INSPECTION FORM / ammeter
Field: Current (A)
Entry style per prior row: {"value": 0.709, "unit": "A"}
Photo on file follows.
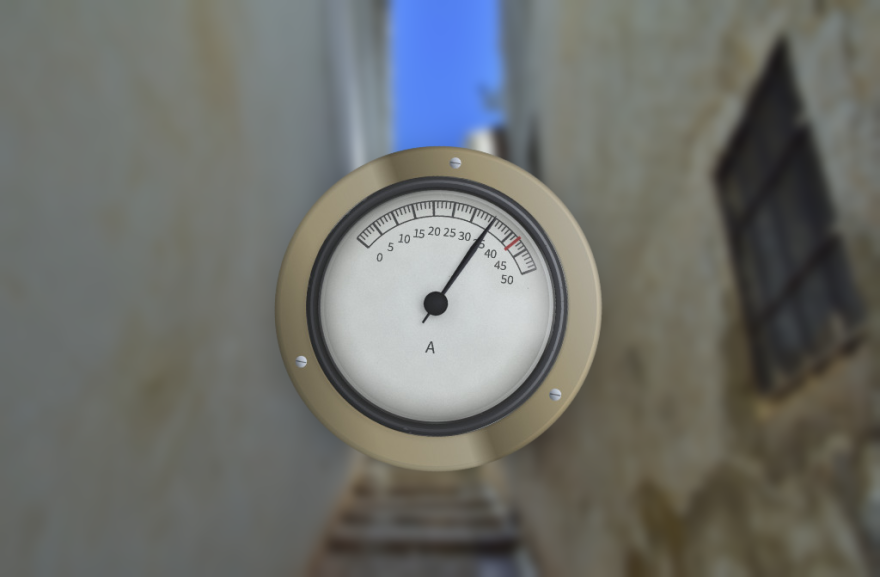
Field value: {"value": 35, "unit": "A"}
